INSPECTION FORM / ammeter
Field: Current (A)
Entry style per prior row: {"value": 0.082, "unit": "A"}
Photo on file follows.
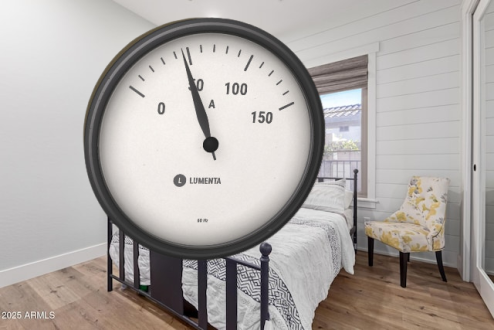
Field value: {"value": 45, "unit": "A"}
